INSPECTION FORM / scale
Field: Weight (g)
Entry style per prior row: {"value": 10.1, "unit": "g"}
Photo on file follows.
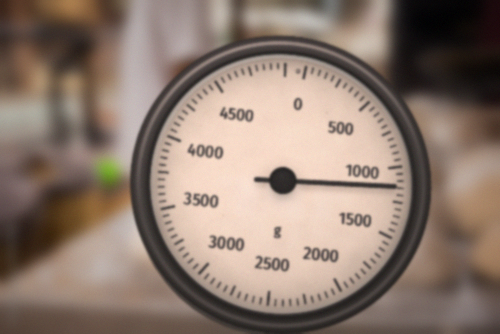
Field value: {"value": 1150, "unit": "g"}
